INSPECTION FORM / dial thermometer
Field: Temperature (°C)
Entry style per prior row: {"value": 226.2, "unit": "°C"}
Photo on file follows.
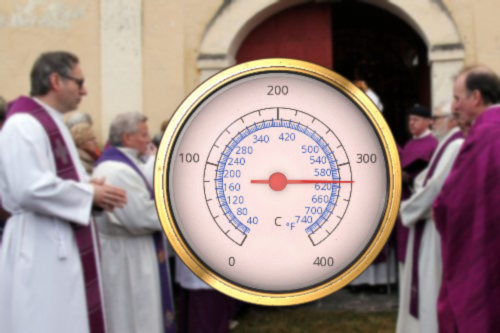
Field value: {"value": 320, "unit": "°C"}
